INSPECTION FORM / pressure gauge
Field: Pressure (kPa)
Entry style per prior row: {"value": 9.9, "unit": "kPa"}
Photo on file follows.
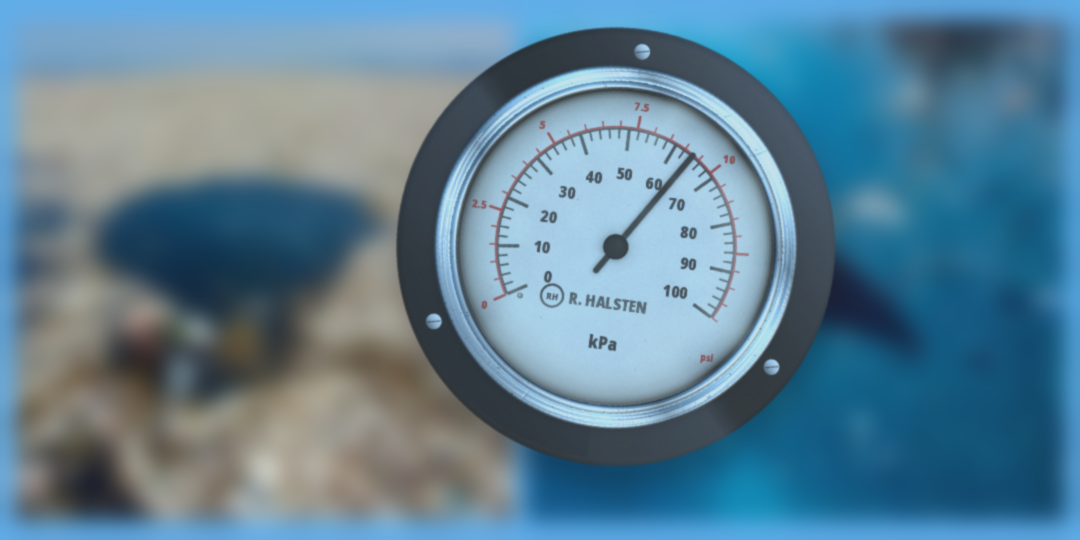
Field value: {"value": 64, "unit": "kPa"}
